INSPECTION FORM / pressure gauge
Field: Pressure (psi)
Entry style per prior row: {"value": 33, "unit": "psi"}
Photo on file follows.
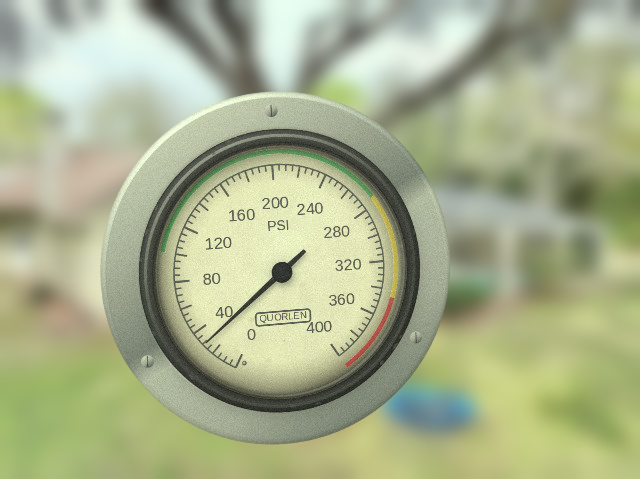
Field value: {"value": 30, "unit": "psi"}
